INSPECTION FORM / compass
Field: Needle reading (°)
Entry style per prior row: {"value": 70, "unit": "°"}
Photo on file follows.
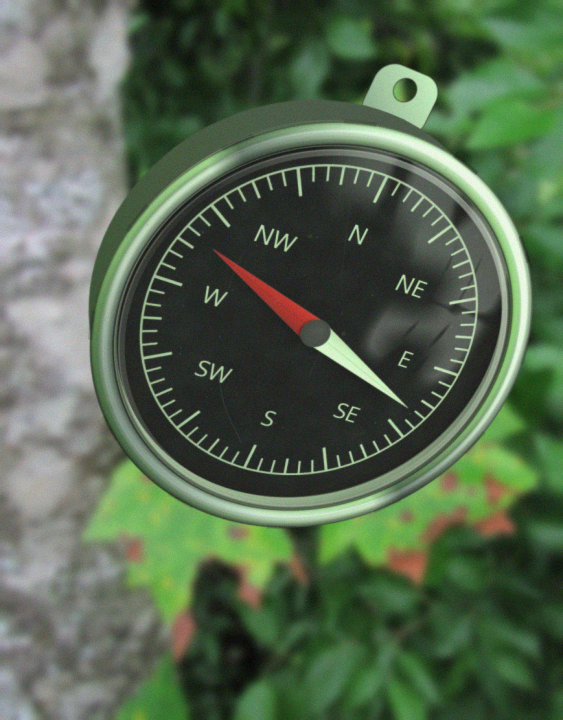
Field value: {"value": 290, "unit": "°"}
